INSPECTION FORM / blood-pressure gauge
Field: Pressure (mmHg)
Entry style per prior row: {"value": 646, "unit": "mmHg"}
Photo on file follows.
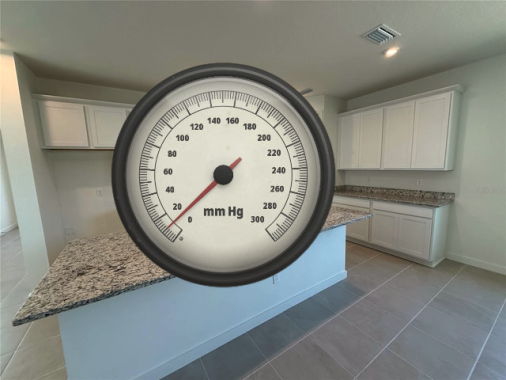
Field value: {"value": 10, "unit": "mmHg"}
